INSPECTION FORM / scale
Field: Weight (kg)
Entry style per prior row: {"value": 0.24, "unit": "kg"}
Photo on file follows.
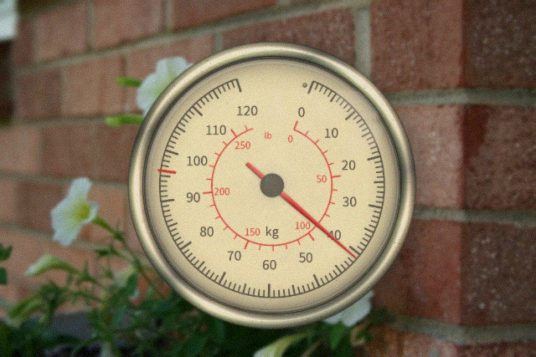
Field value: {"value": 41, "unit": "kg"}
